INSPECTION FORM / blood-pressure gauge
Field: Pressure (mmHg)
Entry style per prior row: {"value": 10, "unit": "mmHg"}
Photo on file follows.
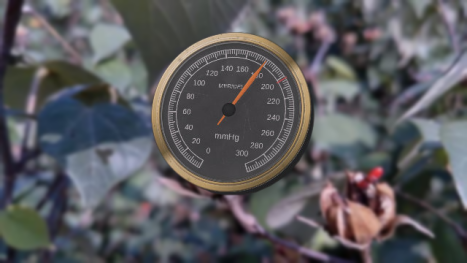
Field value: {"value": 180, "unit": "mmHg"}
